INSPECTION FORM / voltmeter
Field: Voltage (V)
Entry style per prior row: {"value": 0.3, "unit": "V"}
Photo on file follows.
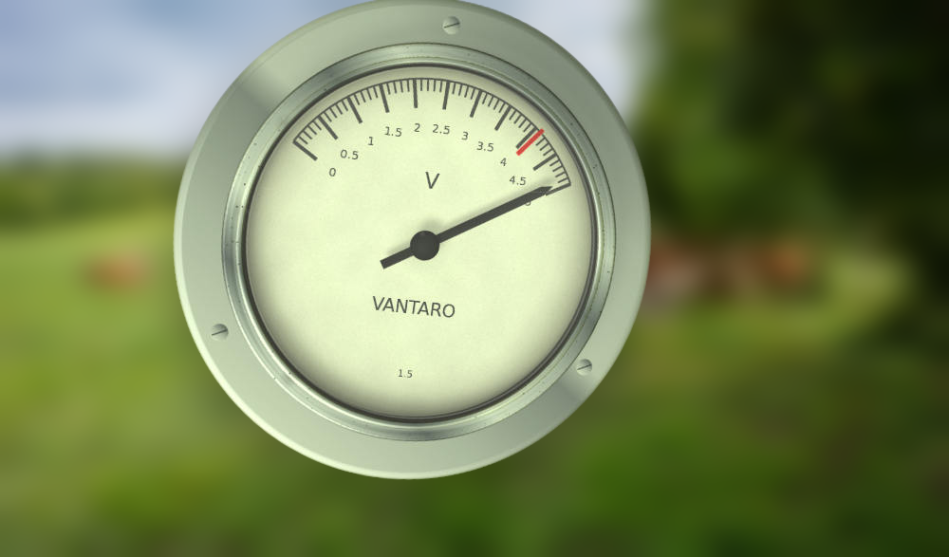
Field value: {"value": 4.9, "unit": "V"}
